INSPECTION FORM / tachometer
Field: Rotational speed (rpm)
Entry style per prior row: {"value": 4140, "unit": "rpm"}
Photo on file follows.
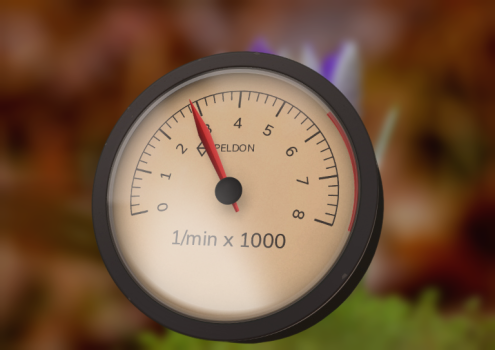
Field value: {"value": 2900, "unit": "rpm"}
